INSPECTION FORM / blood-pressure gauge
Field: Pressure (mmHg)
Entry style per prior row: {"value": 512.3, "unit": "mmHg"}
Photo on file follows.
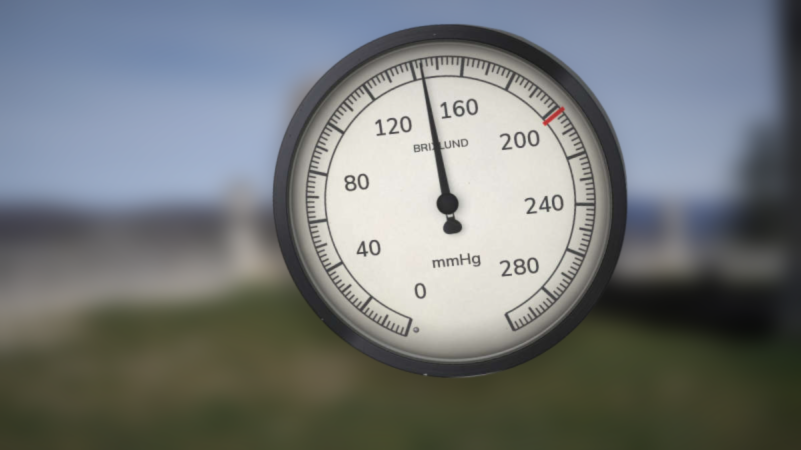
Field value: {"value": 144, "unit": "mmHg"}
